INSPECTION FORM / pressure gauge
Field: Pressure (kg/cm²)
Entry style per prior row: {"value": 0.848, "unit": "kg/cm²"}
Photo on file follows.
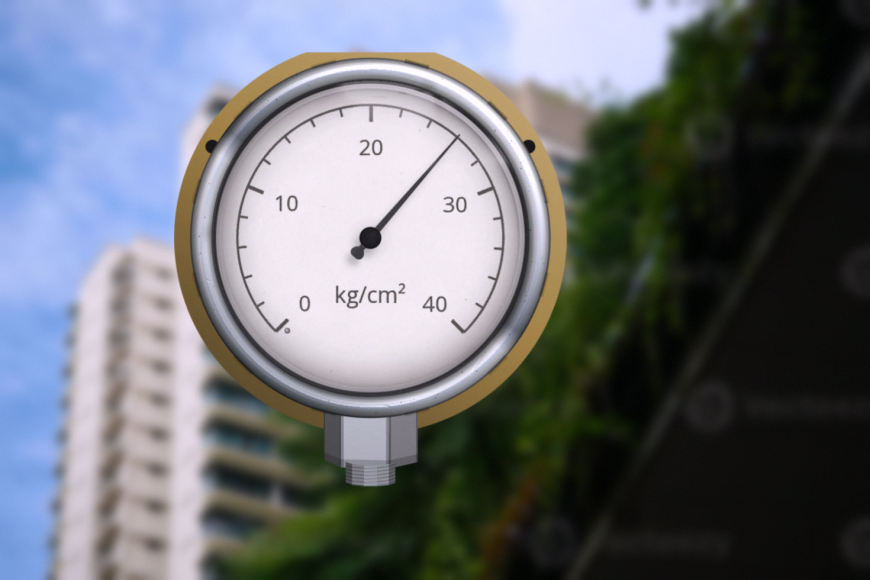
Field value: {"value": 26, "unit": "kg/cm²"}
